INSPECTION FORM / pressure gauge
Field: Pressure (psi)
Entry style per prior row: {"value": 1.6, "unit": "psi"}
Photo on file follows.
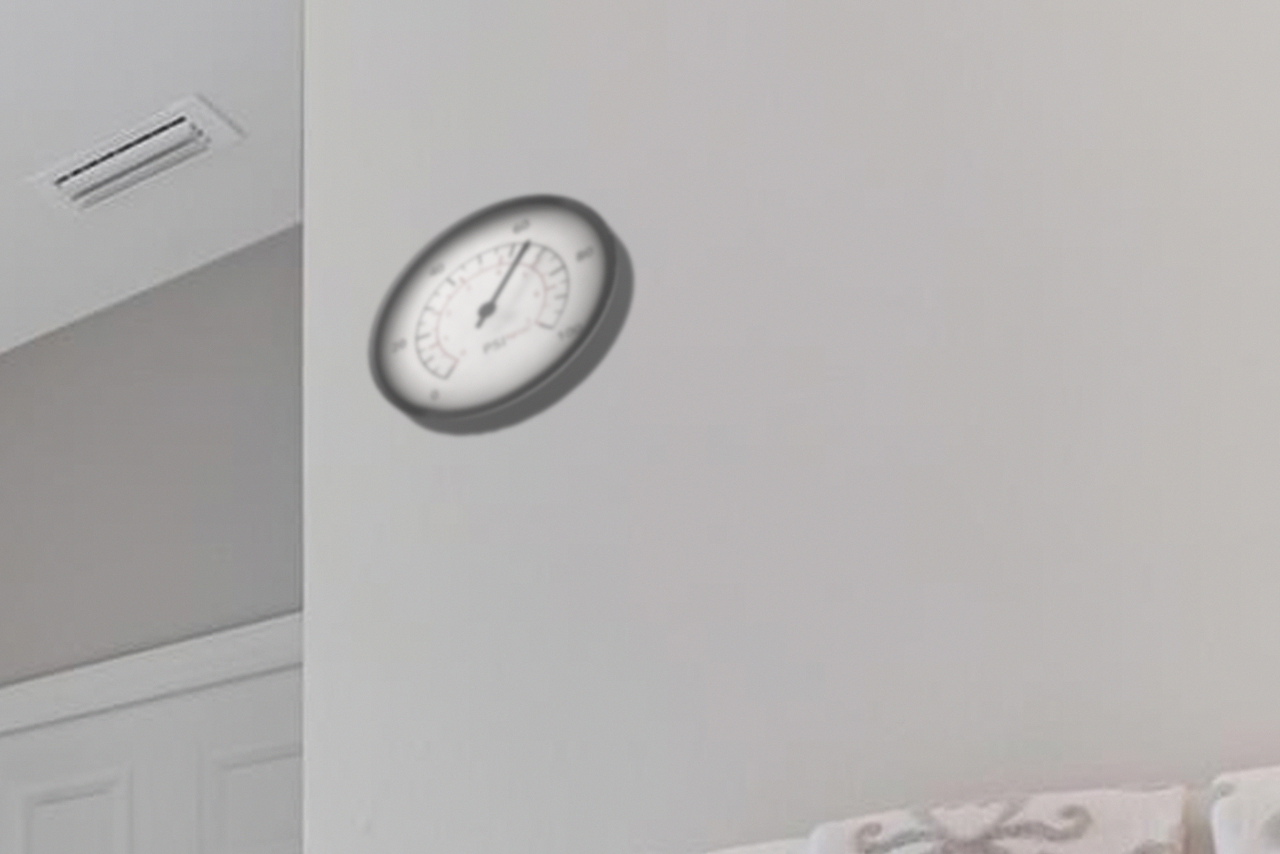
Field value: {"value": 65, "unit": "psi"}
